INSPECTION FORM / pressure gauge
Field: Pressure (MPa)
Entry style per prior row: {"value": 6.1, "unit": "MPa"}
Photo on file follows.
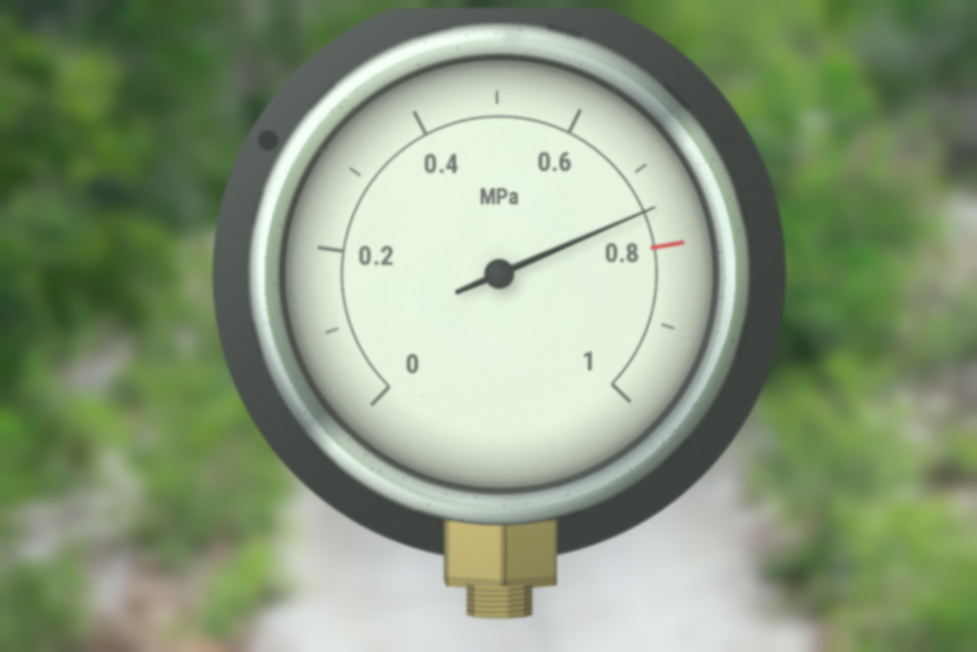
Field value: {"value": 0.75, "unit": "MPa"}
